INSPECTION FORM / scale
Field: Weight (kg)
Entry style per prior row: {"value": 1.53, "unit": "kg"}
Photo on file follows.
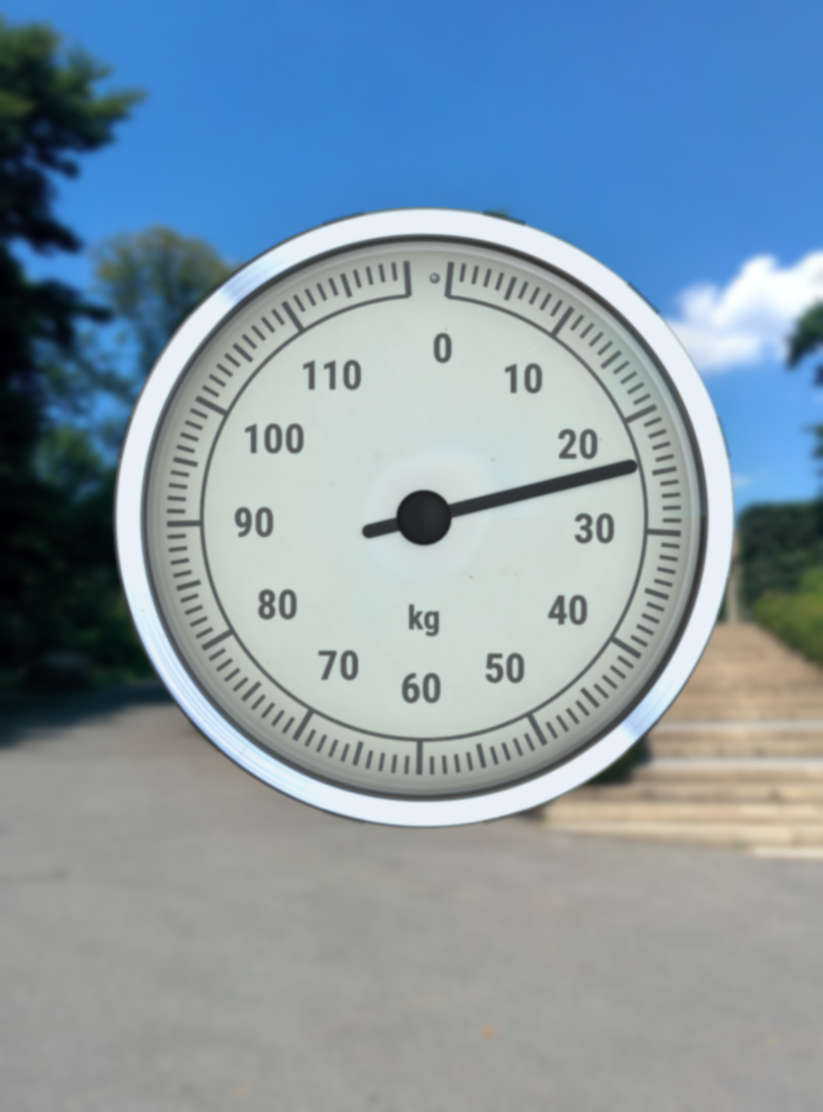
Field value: {"value": 24, "unit": "kg"}
